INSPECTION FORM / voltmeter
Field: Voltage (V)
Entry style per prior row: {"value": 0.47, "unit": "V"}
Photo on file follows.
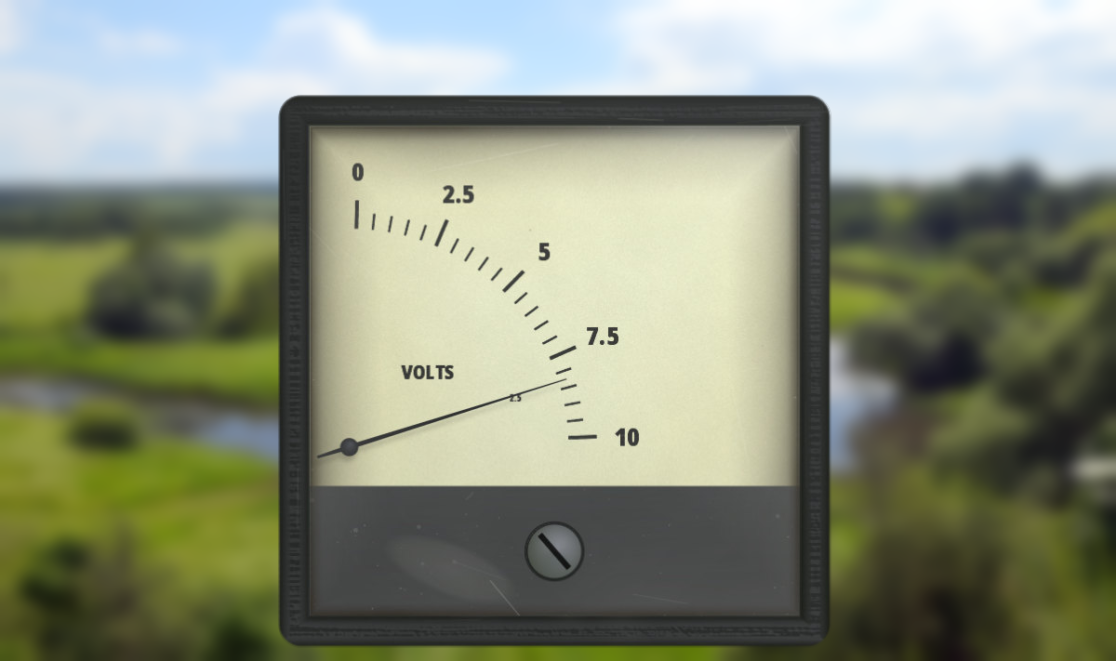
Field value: {"value": 8.25, "unit": "V"}
